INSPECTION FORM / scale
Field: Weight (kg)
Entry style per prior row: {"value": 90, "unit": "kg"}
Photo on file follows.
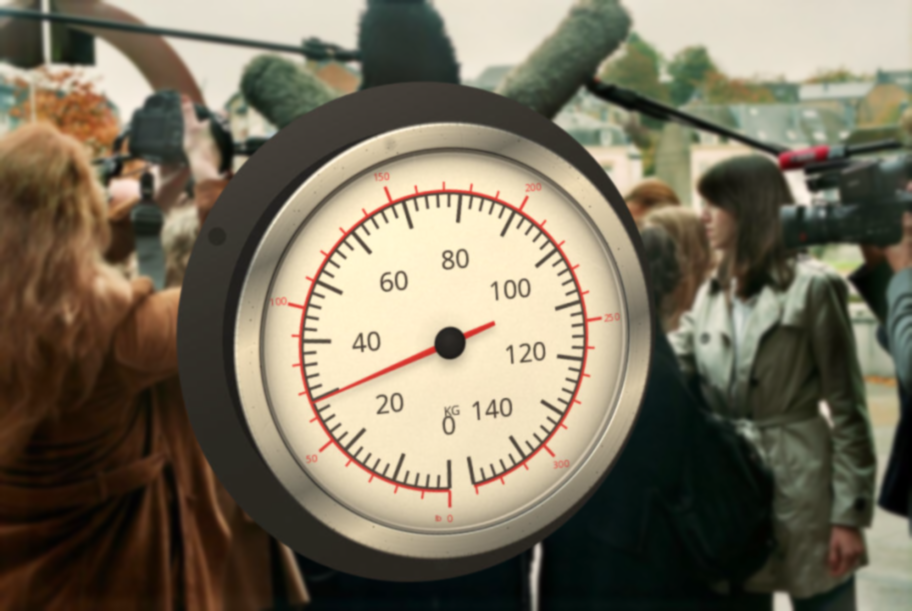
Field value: {"value": 30, "unit": "kg"}
